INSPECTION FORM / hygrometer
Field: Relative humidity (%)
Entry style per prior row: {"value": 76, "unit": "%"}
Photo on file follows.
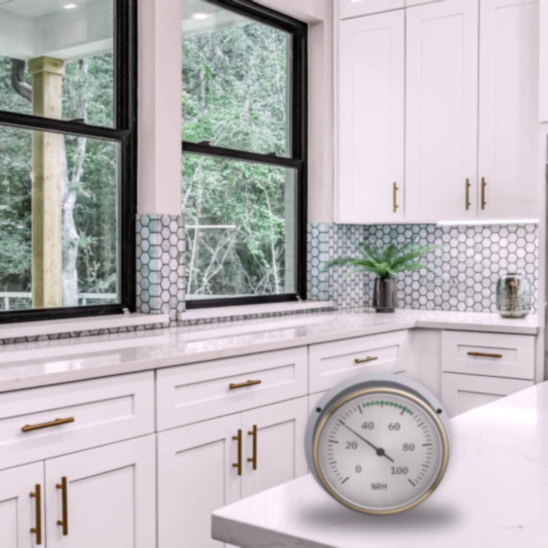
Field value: {"value": 30, "unit": "%"}
